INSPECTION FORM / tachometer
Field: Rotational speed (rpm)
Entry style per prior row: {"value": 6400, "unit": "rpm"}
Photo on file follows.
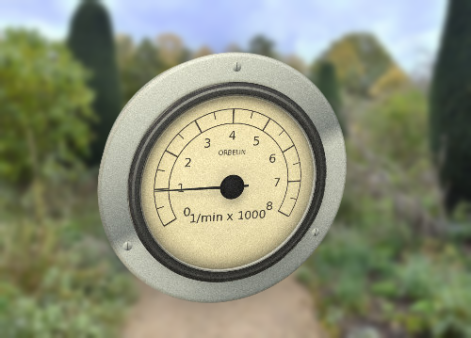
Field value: {"value": 1000, "unit": "rpm"}
